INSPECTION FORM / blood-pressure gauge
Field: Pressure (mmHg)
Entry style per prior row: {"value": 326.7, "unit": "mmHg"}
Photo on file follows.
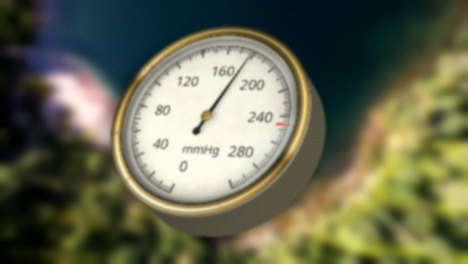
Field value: {"value": 180, "unit": "mmHg"}
